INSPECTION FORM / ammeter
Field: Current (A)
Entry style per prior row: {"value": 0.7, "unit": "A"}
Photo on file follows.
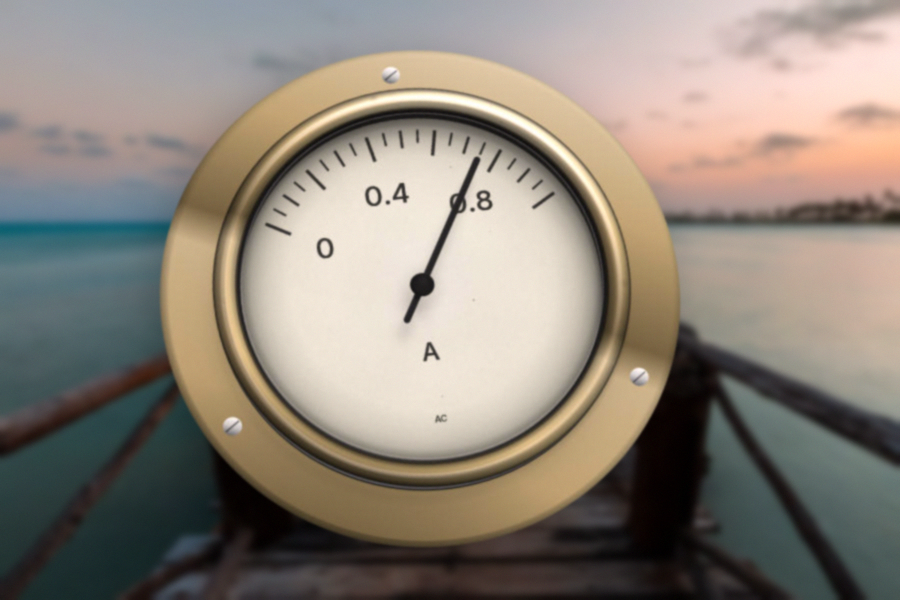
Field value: {"value": 0.75, "unit": "A"}
